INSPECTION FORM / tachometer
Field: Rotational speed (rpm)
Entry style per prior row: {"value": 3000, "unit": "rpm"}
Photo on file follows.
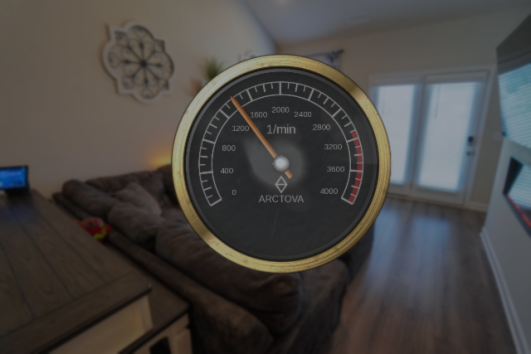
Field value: {"value": 1400, "unit": "rpm"}
